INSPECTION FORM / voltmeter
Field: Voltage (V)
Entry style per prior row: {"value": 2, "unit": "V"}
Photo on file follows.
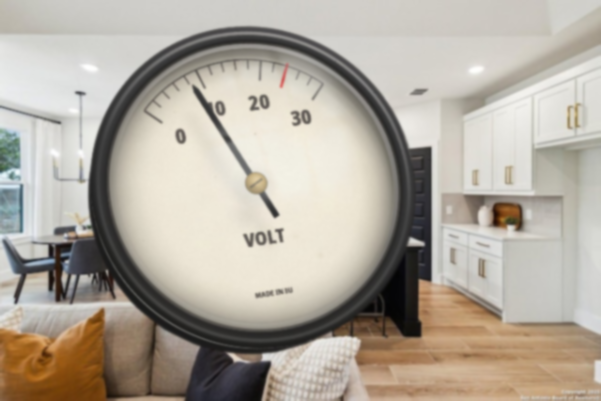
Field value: {"value": 8, "unit": "V"}
